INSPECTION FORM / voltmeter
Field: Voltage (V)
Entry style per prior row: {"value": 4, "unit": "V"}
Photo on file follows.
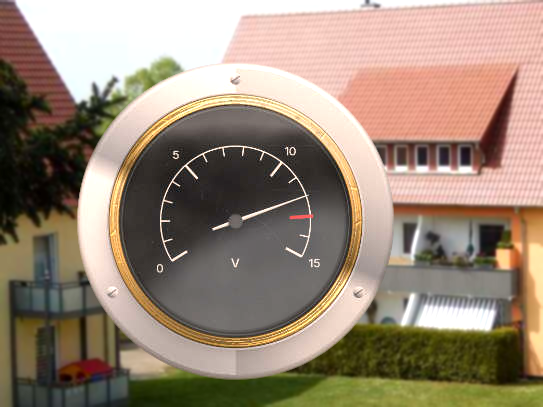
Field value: {"value": 12, "unit": "V"}
